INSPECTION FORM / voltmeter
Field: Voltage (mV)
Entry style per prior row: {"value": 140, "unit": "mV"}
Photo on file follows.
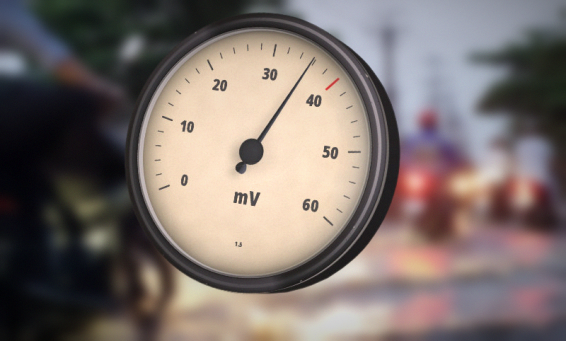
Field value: {"value": 36, "unit": "mV"}
